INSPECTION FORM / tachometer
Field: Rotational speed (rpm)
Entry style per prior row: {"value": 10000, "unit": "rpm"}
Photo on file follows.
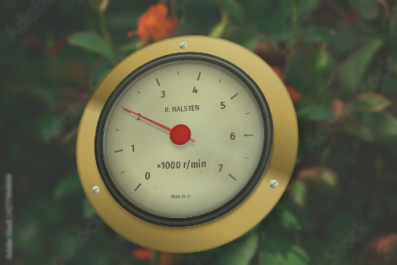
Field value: {"value": 2000, "unit": "rpm"}
